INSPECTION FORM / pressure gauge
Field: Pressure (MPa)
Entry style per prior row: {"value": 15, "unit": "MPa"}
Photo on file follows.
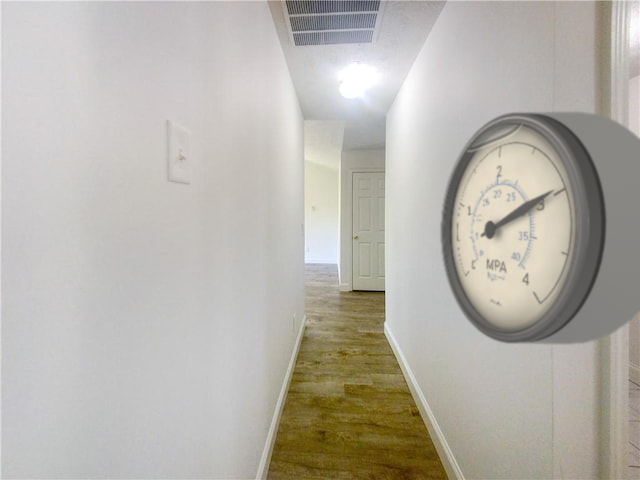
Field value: {"value": 3, "unit": "MPa"}
